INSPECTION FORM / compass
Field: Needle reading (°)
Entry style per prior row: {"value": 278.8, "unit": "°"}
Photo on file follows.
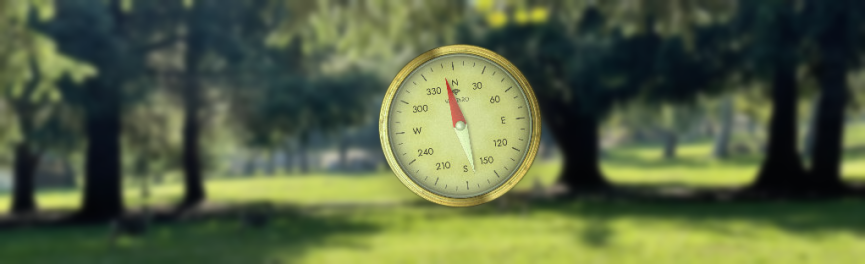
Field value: {"value": 350, "unit": "°"}
